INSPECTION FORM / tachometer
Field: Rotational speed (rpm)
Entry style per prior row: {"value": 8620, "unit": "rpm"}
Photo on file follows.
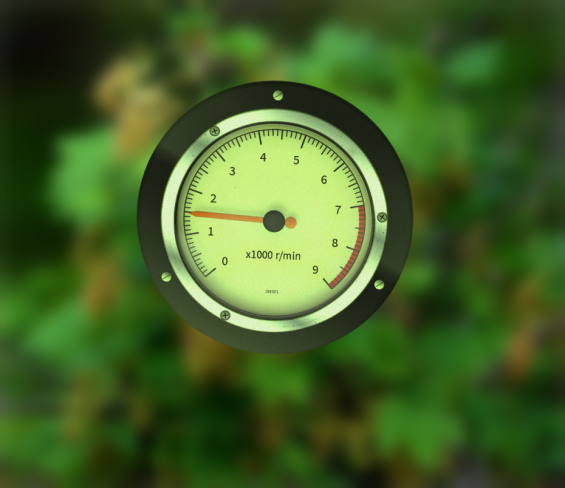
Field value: {"value": 1500, "unit": "rpm"}
